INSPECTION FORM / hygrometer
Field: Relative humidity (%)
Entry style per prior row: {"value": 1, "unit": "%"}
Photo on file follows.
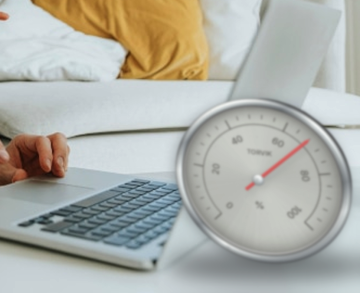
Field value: {"value": 68, "unit": "%"}
